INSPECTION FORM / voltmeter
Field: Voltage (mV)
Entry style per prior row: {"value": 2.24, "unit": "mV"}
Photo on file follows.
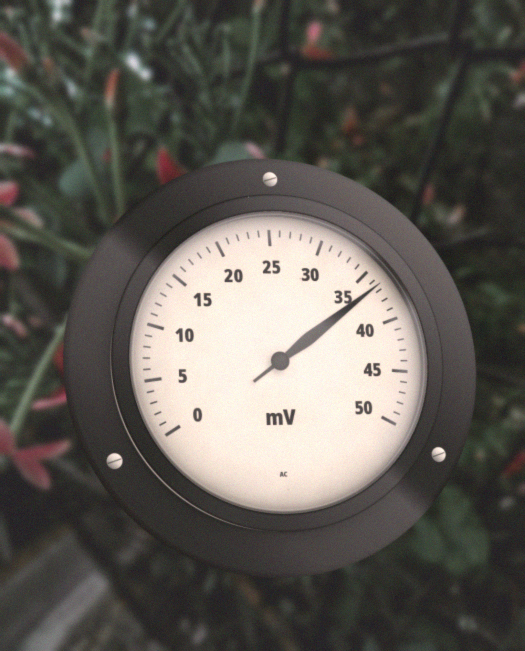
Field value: {"value": 36.5, "unit": "mV"}
